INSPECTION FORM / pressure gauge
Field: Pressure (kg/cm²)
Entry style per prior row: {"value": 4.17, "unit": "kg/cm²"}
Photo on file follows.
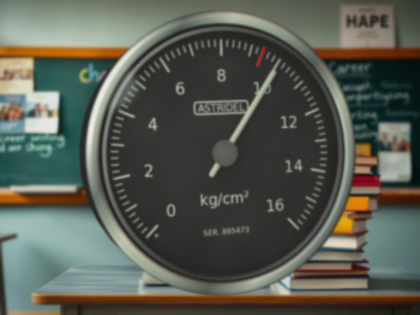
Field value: {"value": 10, "unit": "kg/cm²"}
